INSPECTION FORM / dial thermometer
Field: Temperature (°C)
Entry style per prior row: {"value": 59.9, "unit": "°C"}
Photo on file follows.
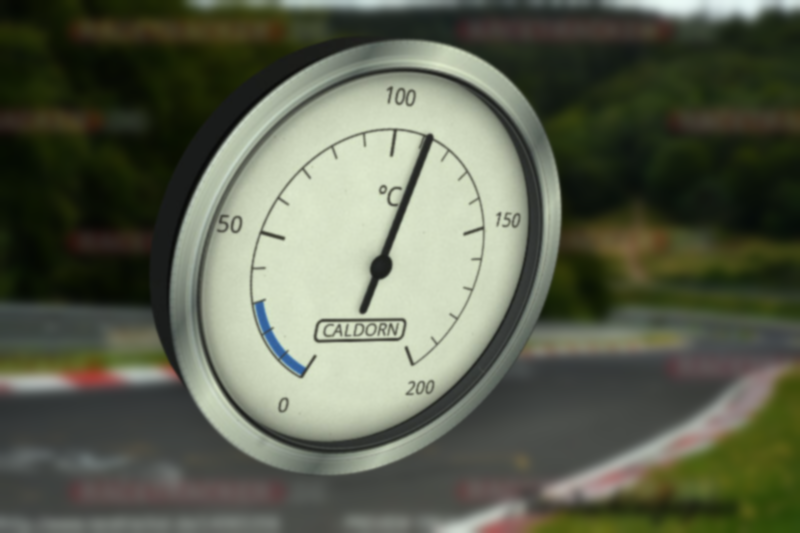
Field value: {"value": 110, "unit": "°C"}
